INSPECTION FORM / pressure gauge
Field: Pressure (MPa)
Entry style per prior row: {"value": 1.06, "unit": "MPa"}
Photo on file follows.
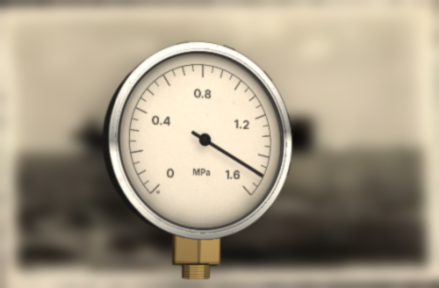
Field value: {"value": 1.5, "unit": "MPa"}
